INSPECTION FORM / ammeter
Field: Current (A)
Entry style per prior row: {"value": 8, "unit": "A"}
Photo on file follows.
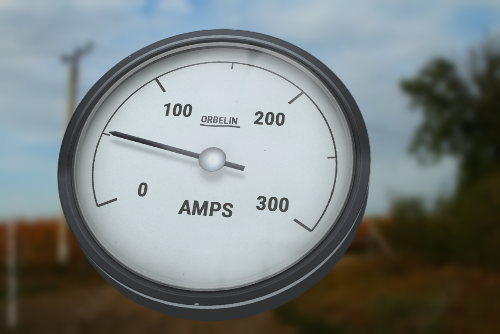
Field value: {"value": 50, "unit": "A"}
